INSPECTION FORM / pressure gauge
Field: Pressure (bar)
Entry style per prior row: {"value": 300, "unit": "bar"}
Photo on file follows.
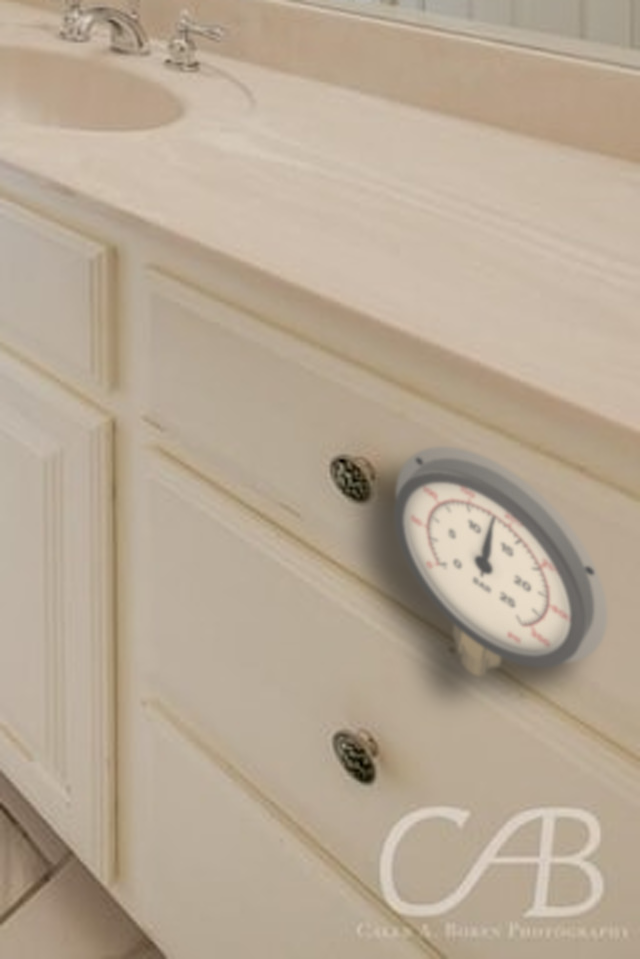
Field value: {"value": 12.5, "unit": "bar"}
